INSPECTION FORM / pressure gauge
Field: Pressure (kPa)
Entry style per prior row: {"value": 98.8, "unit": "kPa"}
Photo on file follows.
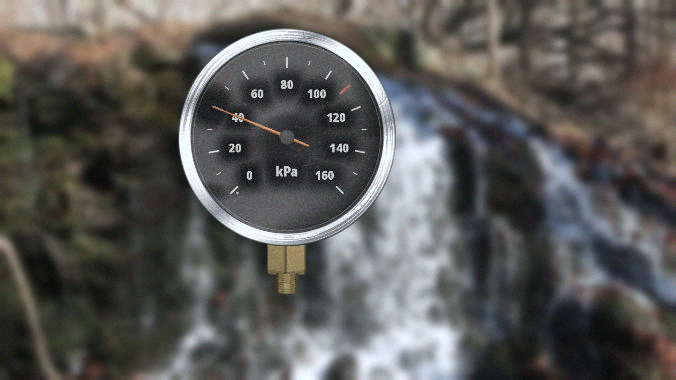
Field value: {"value": 40, "unit": "kPa"}
